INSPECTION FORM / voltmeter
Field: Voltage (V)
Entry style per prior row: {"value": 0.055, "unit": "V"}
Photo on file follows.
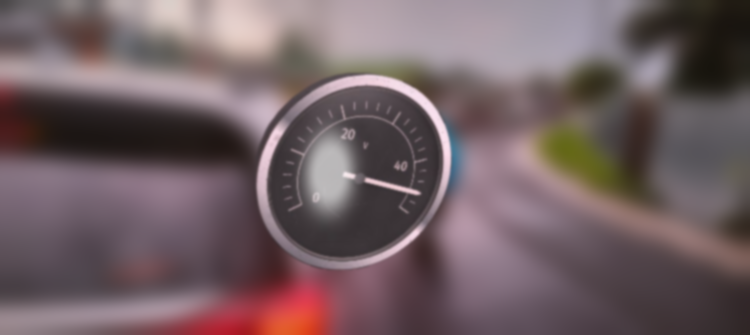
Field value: {"value": 46, "unit": "V"}
